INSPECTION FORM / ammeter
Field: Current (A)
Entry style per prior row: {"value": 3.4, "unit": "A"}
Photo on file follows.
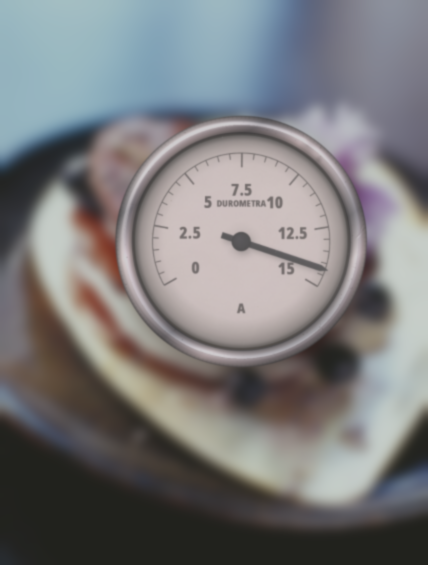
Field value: {"value": 14.25, "unit": "A"}
